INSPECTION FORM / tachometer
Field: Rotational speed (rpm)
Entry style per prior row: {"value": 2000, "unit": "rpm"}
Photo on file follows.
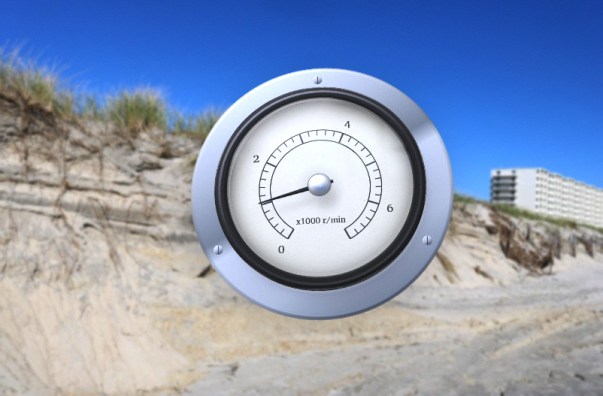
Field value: {"value": 1000, "unit": "rpm"}
